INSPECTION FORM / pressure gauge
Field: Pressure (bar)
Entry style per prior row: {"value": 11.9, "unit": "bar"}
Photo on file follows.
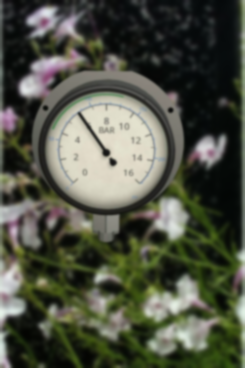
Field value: {"value": 6, "unit": "bar"}
